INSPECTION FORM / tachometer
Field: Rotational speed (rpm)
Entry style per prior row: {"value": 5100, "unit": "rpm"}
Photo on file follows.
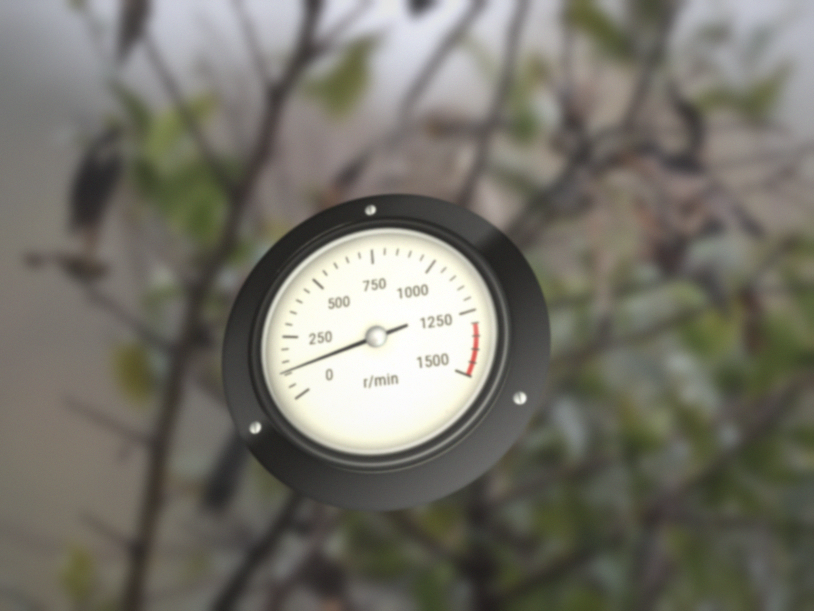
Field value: {"value": 100, "unit": "rpm"}
